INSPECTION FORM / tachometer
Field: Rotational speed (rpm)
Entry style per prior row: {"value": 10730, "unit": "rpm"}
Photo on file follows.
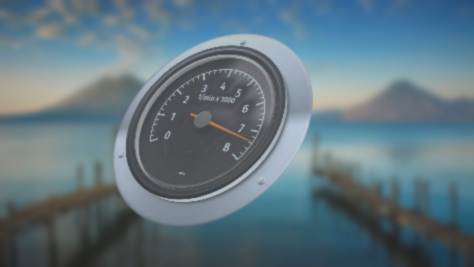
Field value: {"value": 7400, "unit": "rpm"}
